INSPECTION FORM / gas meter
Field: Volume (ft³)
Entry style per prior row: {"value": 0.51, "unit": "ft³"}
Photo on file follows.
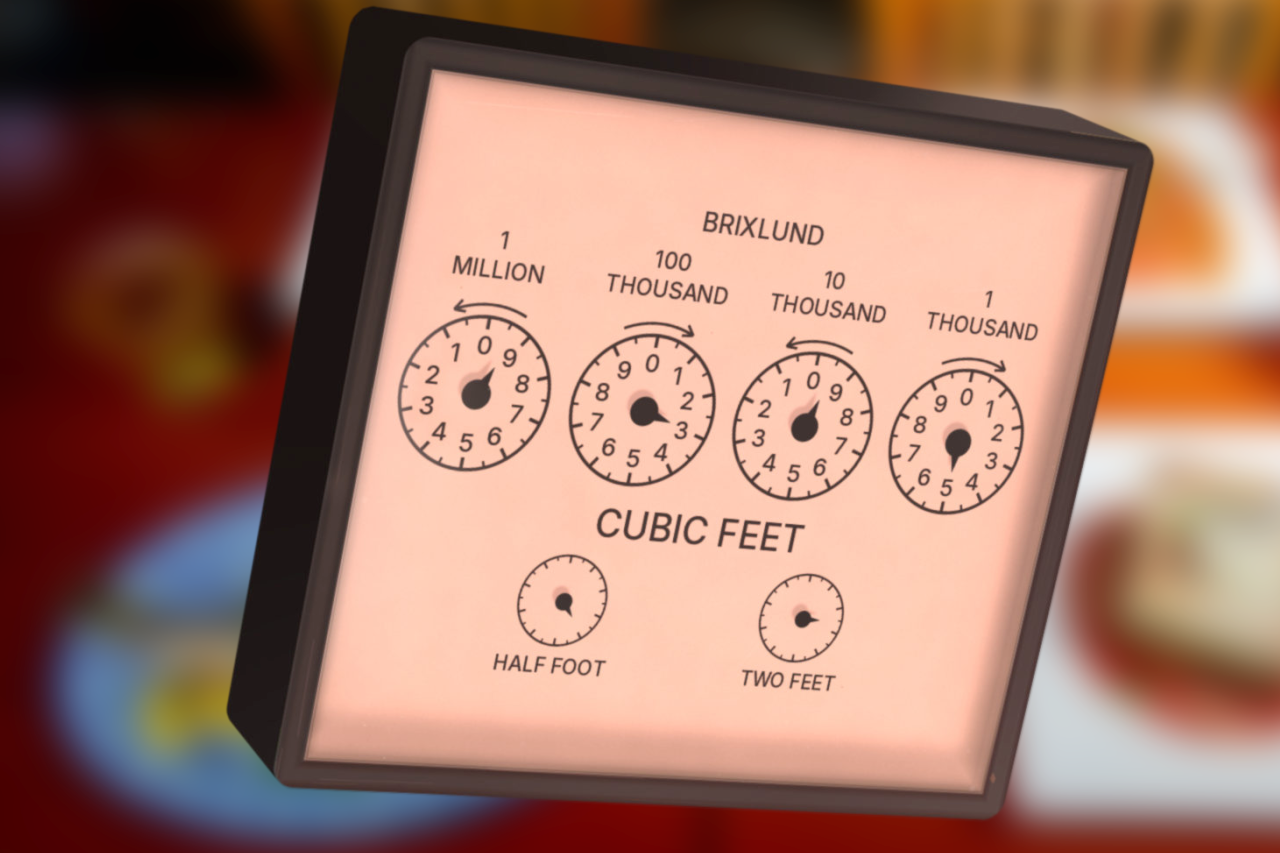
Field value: {"value": 929500, "unit": "ft³"}
